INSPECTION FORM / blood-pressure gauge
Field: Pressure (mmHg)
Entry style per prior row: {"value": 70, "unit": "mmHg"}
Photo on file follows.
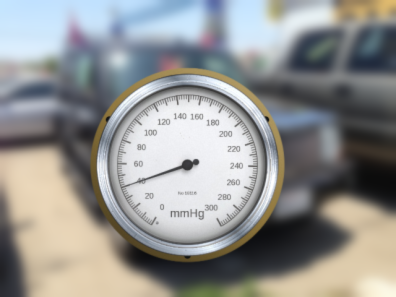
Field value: {"value": 40, "unit": "mmHg"}
